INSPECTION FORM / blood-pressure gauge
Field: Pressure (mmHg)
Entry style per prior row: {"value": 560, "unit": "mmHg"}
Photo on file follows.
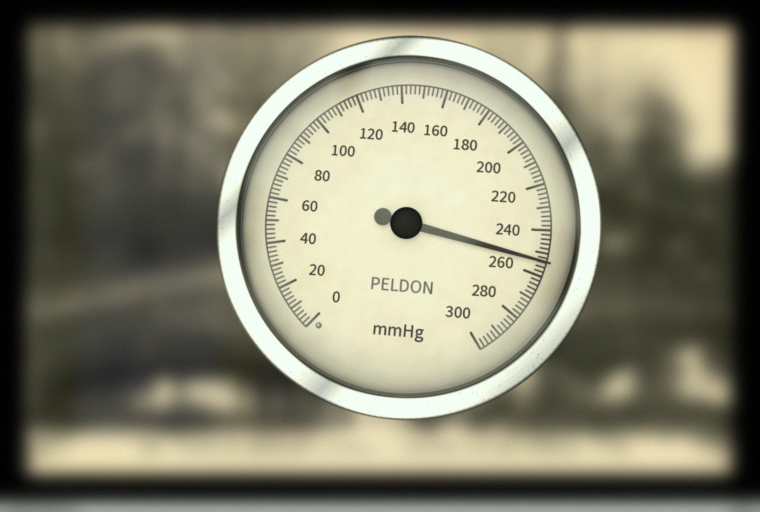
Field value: {"value": 254, "unit": "mmHg"}
